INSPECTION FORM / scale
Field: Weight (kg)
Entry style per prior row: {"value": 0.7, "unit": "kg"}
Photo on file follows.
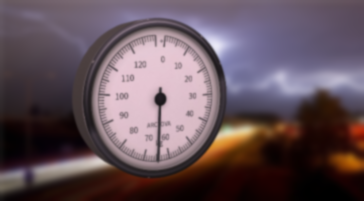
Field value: {"value": 65, "unit": "kg"}
